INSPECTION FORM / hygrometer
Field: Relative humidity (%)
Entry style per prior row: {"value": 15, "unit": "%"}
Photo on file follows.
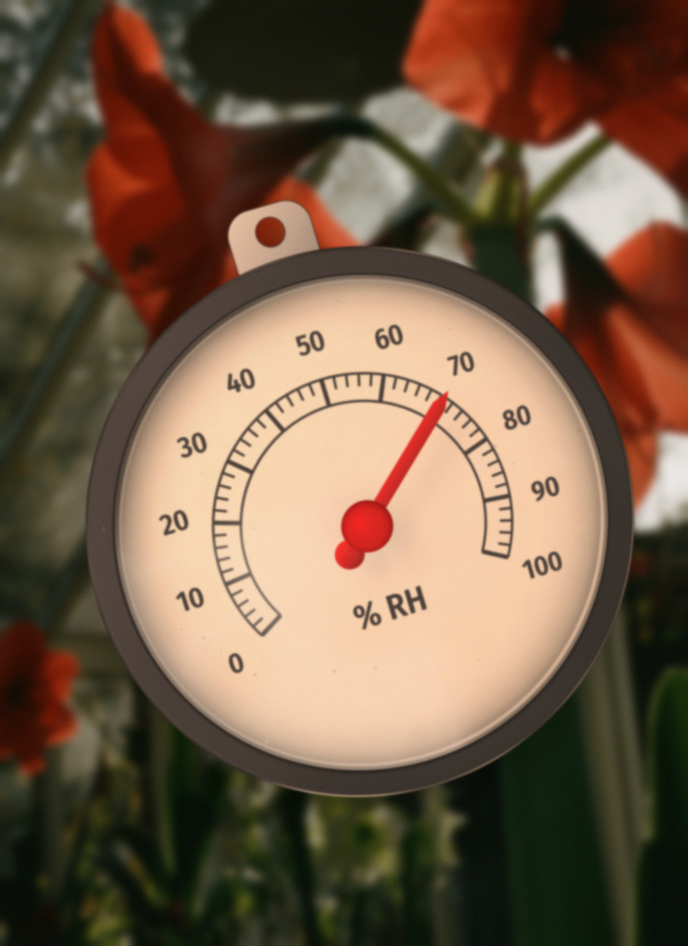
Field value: {"value": 70, "unit": "%"}
